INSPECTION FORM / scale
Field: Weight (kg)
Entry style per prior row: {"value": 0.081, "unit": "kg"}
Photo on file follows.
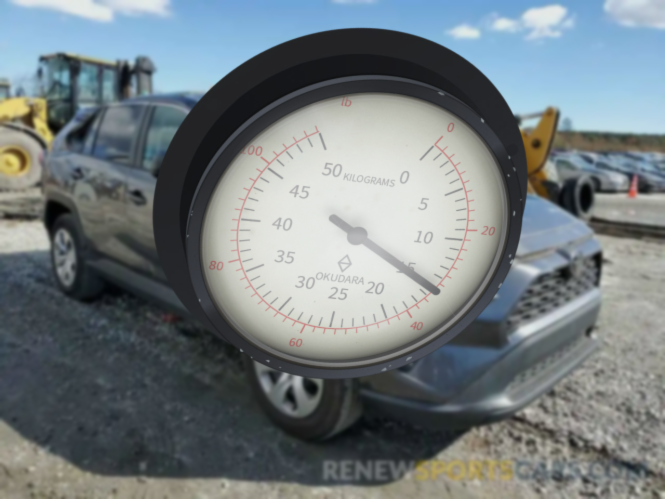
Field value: {"value": 15, "unit": "kg"}
